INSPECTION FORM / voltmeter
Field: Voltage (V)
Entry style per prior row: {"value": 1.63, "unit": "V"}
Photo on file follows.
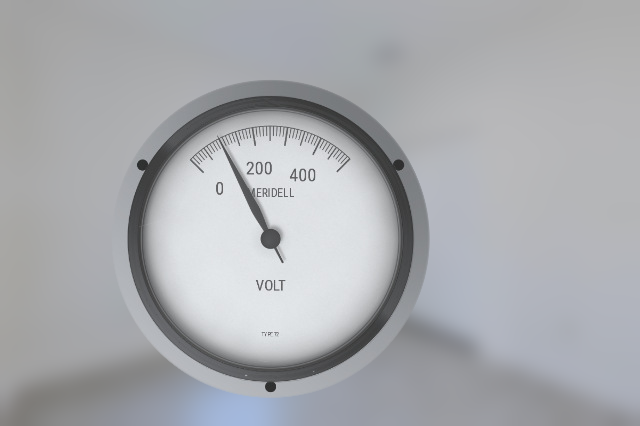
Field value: {"value": 100, "unit": "V"}
